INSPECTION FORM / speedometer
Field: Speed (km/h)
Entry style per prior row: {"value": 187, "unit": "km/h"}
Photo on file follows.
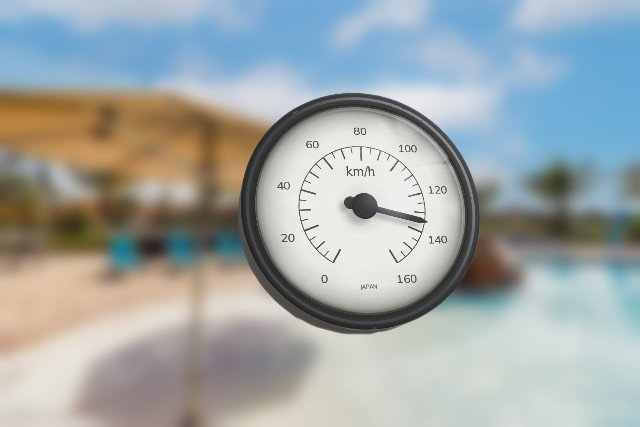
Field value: {"value": 135, "unit": "km/h"}
